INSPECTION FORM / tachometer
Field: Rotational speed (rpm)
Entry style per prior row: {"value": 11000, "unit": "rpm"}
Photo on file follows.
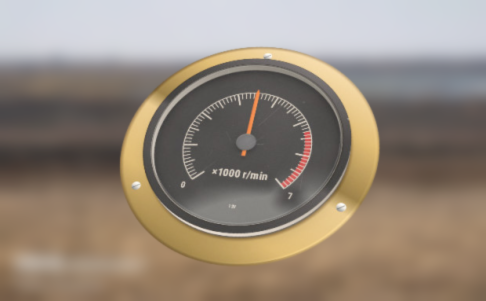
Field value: {"value": 3500, "unit": "rpm"}
